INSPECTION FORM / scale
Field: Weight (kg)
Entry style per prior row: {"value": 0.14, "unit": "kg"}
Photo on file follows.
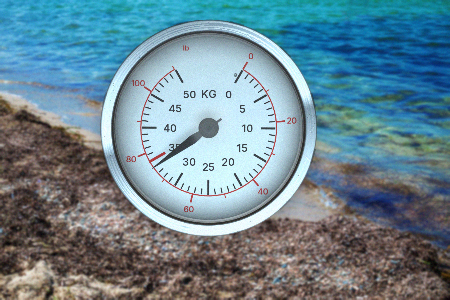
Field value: {"value": 34, "unit": "kg"}
